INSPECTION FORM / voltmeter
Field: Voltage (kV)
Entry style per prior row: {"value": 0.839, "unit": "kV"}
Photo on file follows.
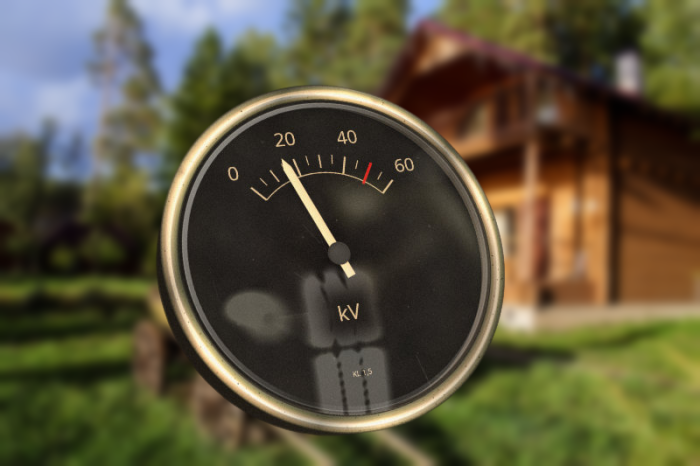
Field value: {"value": 15, "unit": "kV"}
